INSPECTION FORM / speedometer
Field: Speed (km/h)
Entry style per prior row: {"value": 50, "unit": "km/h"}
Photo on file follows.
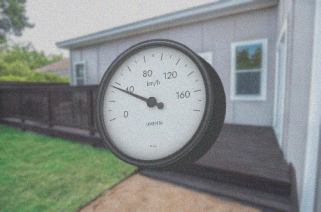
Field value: {"value": 35, "unit": "km/h"}
